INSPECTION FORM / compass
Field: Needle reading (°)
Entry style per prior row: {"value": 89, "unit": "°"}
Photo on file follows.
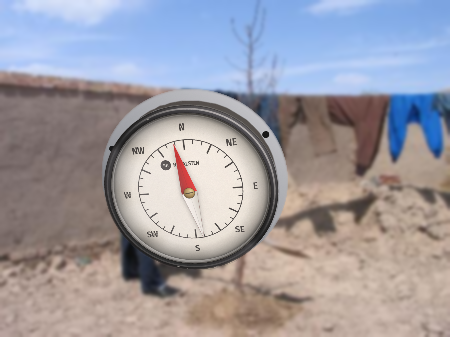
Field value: {"value": 350, "unit": "°"}
